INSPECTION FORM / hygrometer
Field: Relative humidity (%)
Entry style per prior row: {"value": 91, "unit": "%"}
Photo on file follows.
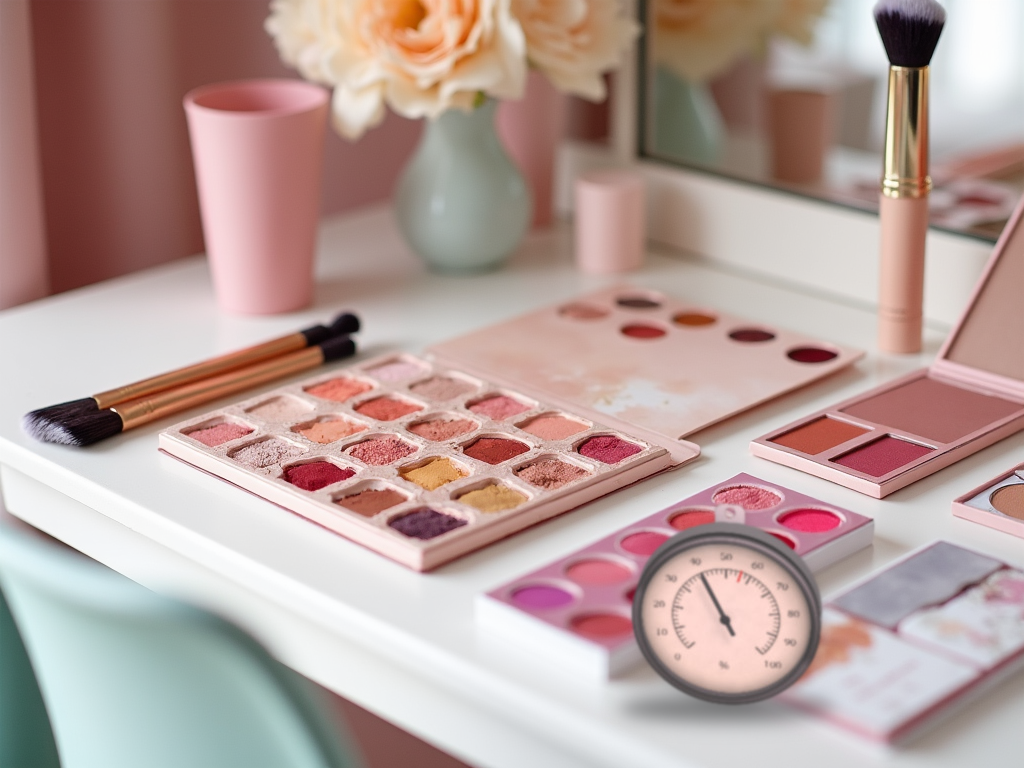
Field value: {"value": 40, "unit": "%"}
